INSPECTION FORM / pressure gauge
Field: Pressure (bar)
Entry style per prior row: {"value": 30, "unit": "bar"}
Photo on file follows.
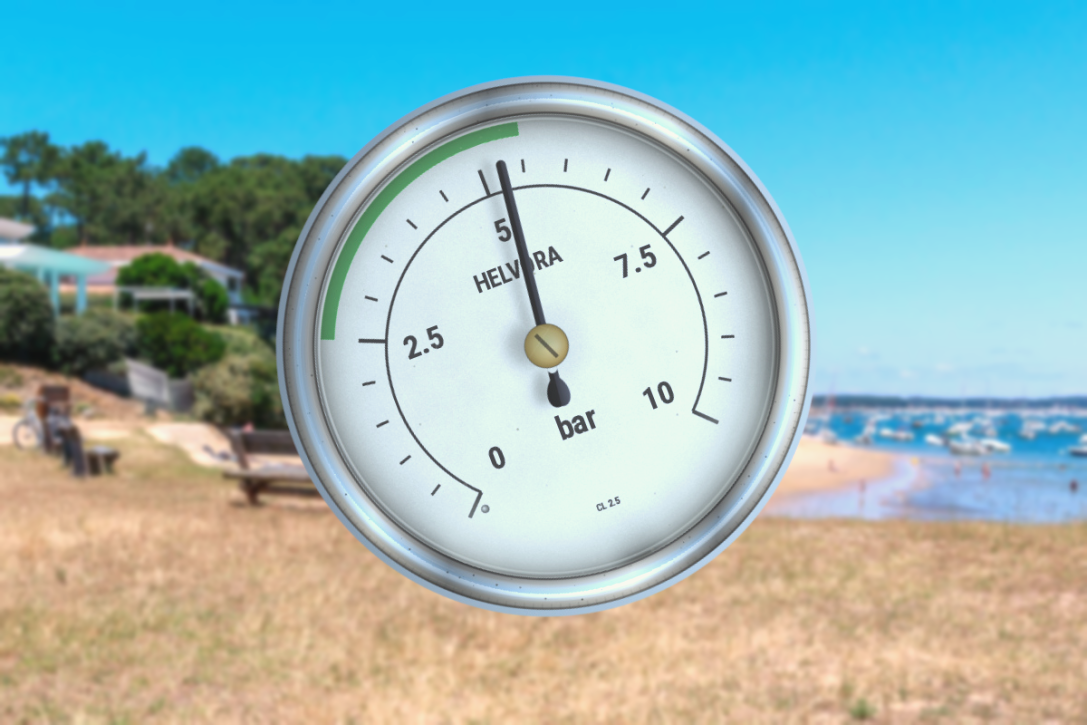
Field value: {"value": 5.25, "unit": "bar"}
